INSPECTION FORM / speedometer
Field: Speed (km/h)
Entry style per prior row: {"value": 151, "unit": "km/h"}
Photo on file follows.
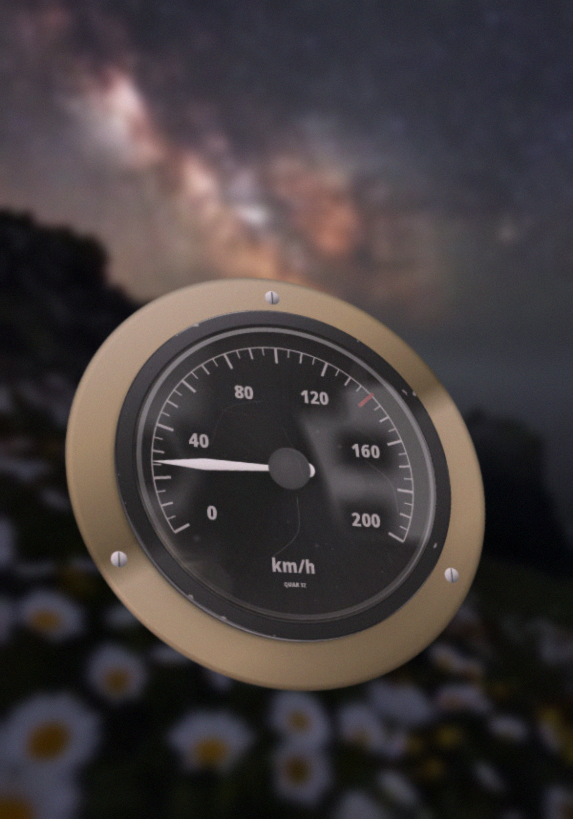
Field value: {"value": 25, "unit": "km/h"}
